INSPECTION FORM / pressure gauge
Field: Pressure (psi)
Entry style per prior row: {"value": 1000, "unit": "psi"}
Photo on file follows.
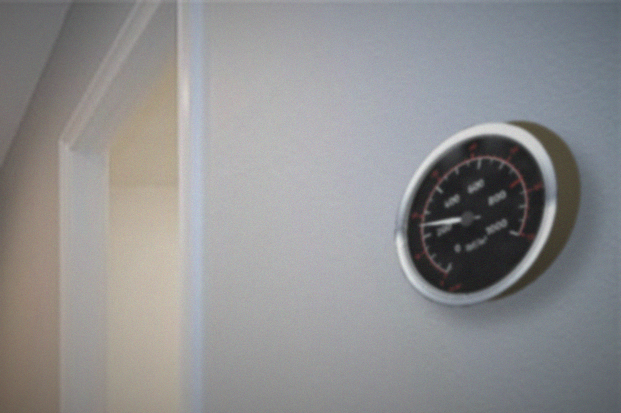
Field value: {"value": 250, "unit": "psi"}
